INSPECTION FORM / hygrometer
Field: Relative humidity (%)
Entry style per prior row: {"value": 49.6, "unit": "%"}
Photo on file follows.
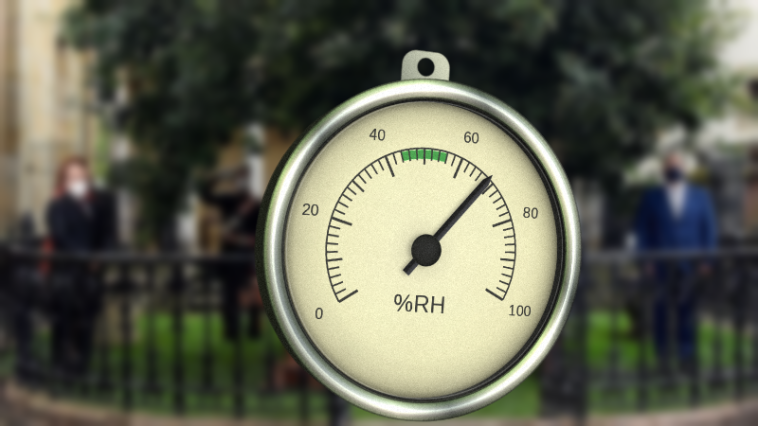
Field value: {"value": 68, "unit": "%"}
